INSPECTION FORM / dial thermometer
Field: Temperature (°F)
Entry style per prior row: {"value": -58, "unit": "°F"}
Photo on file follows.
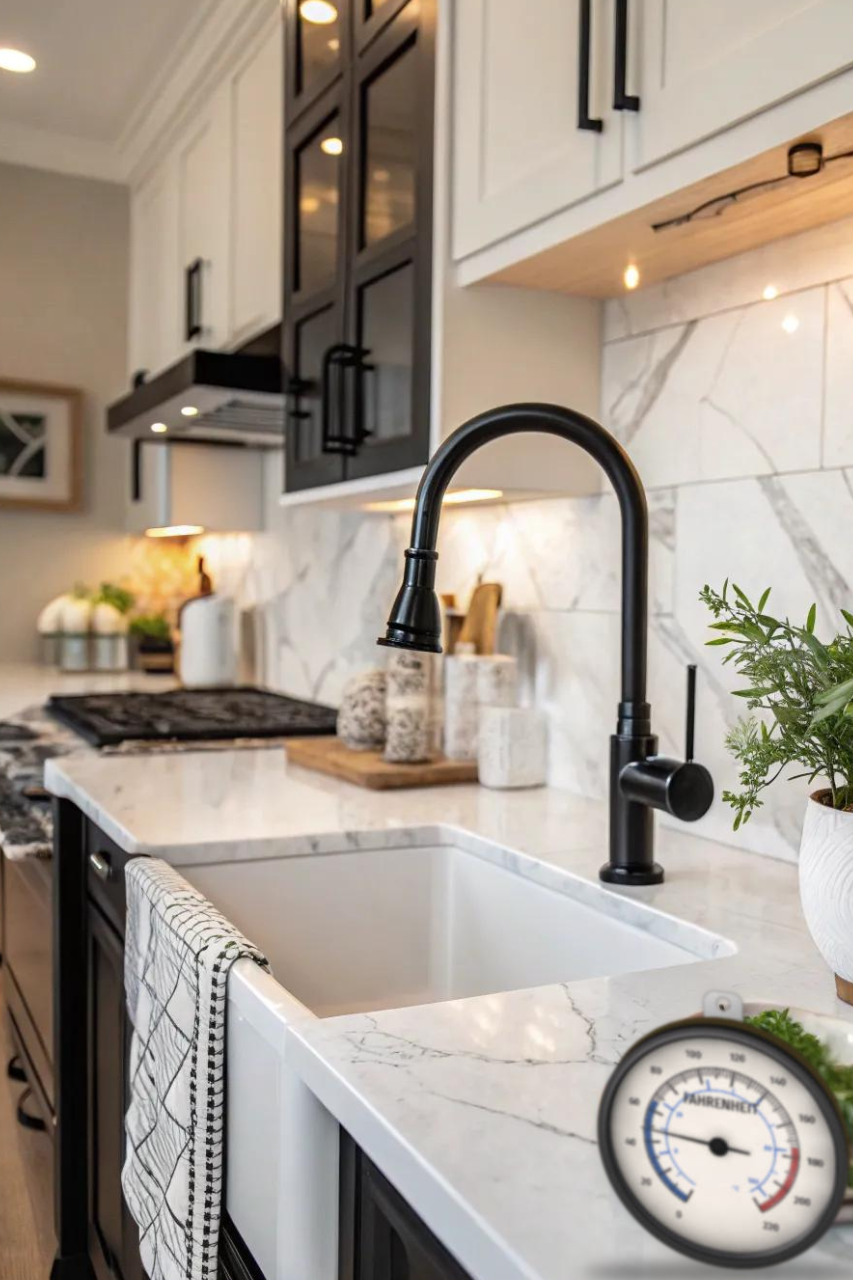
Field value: {"value": 50, "unit": "°F"}
